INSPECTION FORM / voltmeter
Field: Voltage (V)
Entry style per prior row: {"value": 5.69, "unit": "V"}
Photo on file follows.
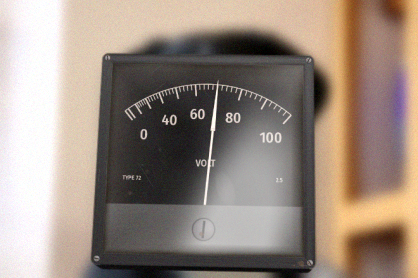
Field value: {"value": 70, "unit": "V"}
